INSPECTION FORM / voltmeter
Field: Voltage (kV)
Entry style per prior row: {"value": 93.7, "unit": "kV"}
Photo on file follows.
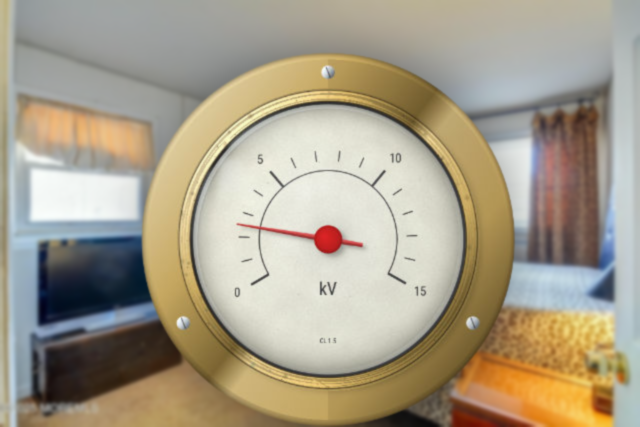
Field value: {"value": 2.5, "unit": "kV"}
